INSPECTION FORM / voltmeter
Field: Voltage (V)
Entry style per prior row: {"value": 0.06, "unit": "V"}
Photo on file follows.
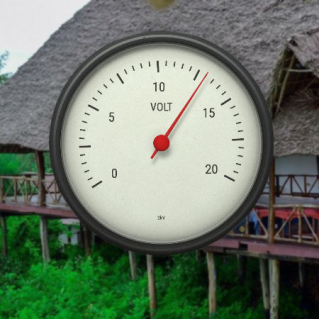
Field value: {"value": 13, "unit": "V"}
